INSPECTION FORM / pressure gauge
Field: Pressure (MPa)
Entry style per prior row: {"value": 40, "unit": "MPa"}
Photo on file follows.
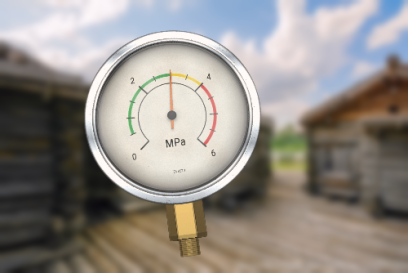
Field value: {"value": 3, "unit": "MPa"}
